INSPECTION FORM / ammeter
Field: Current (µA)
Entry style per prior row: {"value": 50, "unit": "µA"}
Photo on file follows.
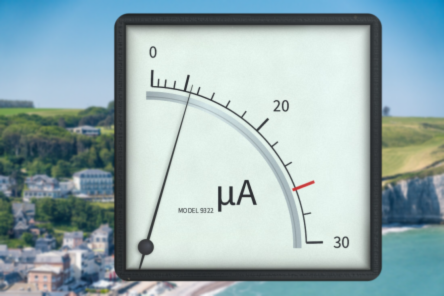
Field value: {"value": 11, "unit": "µA"}
